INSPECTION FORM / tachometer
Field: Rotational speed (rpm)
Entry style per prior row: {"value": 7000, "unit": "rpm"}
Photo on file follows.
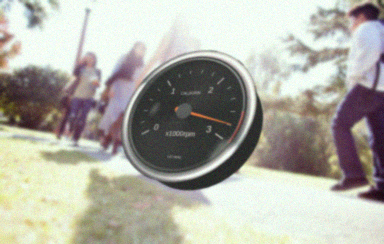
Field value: {"value": 2800, "unit": "rpm"}
